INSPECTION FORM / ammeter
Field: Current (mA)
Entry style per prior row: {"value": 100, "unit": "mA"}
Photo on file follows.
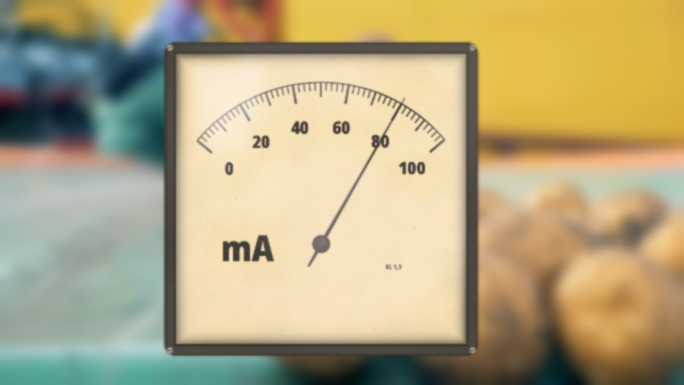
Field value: {"value": 80, "unit": "mA"}
